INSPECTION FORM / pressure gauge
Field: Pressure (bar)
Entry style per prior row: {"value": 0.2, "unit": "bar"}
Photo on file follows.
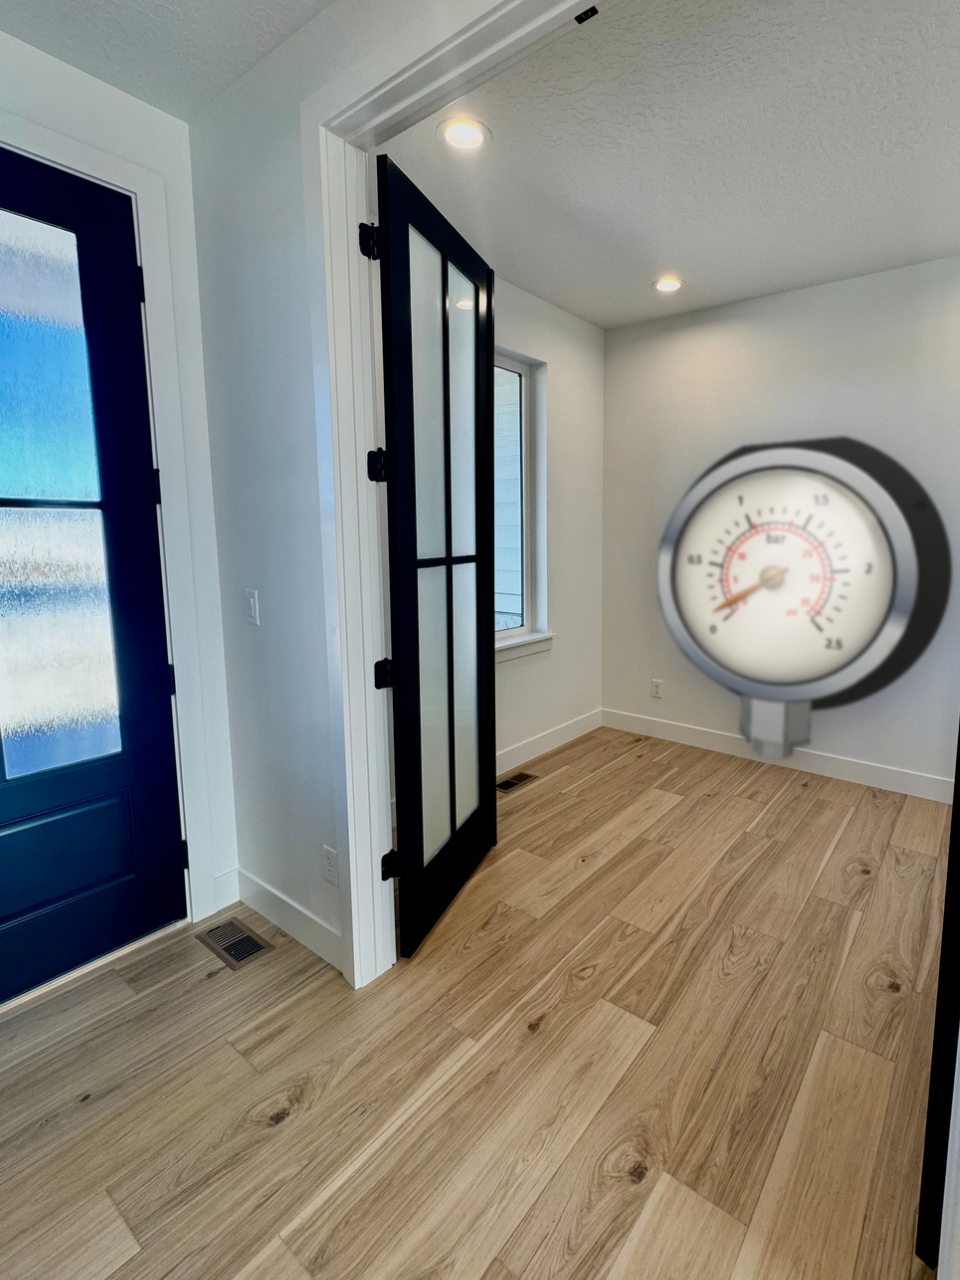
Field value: {"value": 0.1, "unit": "bar"}
